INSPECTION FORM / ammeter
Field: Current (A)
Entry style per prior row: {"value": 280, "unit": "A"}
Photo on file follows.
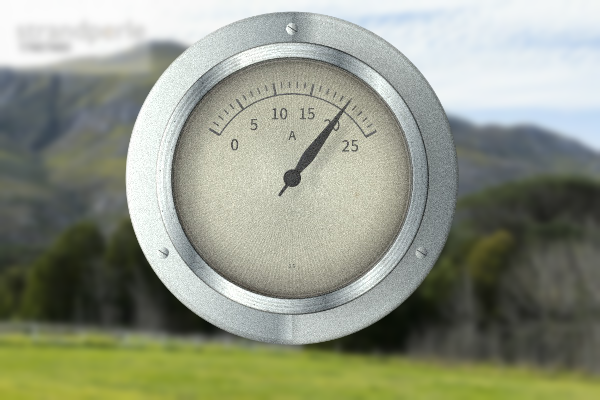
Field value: {"value": 20, "unit": "A"}
